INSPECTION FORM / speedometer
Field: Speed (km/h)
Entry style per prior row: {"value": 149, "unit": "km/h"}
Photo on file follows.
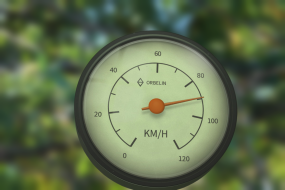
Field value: {"value": 90, "unit": "km/h"}
